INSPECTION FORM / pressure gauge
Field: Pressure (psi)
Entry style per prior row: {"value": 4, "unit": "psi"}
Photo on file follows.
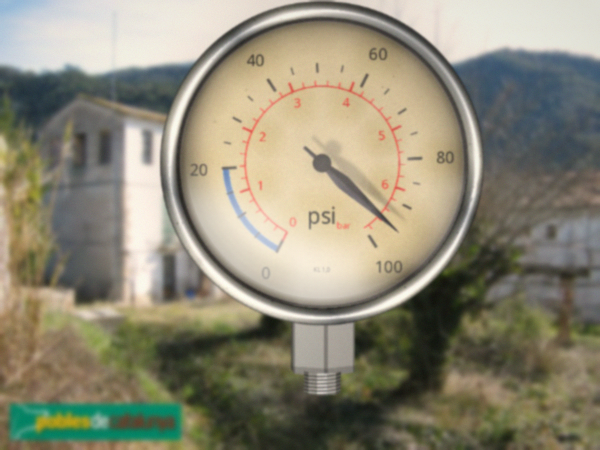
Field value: {"value": 95, "unit": "psi"}
